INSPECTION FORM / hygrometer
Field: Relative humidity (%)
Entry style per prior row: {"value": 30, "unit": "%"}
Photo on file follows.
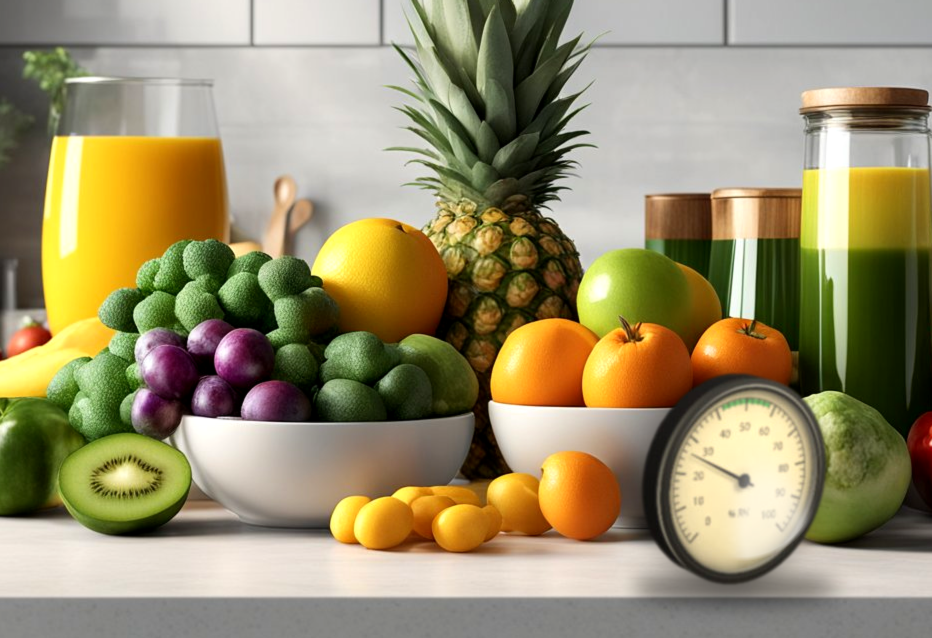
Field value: {"value": 26, "unit": "%"}
